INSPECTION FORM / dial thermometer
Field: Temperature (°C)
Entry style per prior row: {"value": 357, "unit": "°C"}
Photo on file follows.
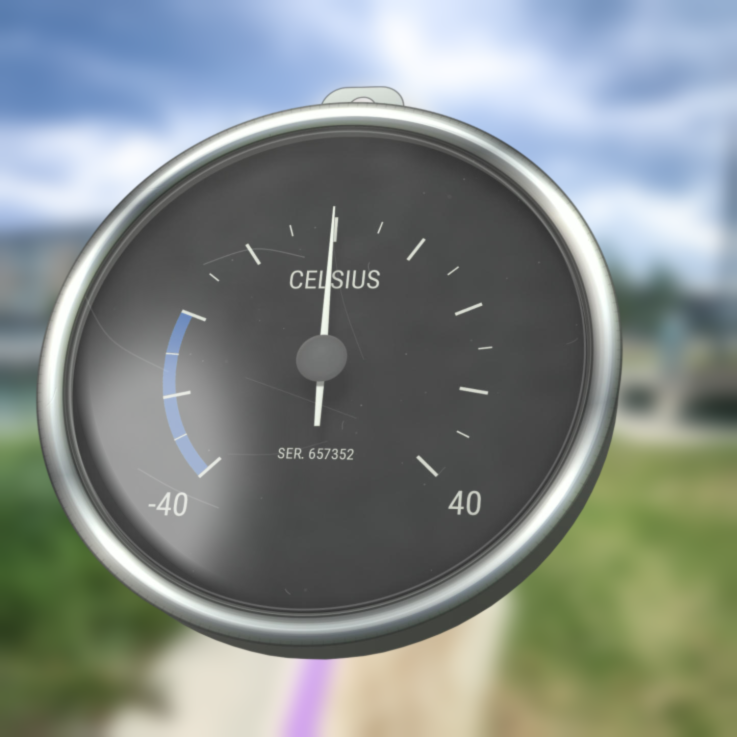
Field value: {"value": 0, "unit": "°C"}
